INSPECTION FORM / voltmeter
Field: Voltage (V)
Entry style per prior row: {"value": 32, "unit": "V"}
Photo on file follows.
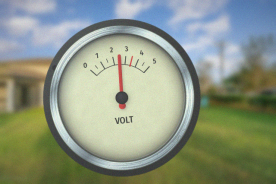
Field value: {"value": 2.5, "unit": "V"}
